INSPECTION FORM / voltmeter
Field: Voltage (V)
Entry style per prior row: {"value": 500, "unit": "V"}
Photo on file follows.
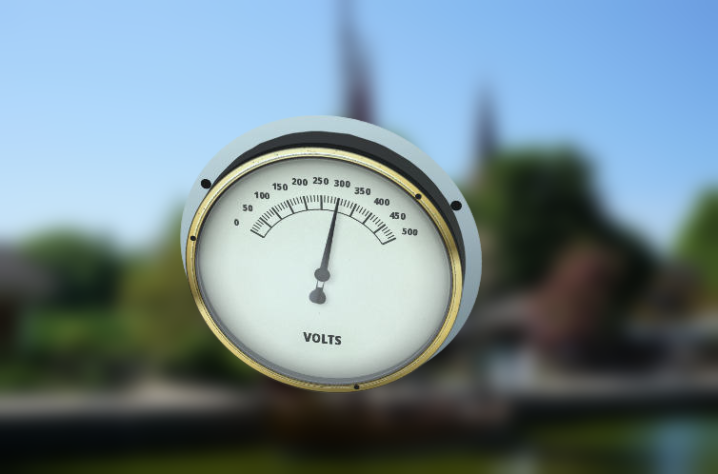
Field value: {"value": 300, "unit": "V"}
